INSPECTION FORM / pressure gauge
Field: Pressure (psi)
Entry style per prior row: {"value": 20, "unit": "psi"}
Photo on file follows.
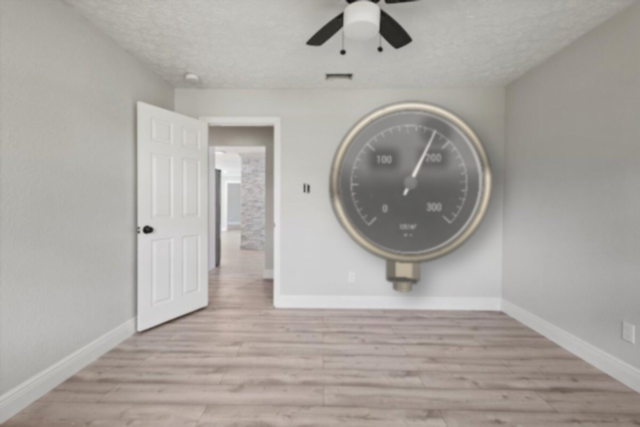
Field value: {"value": 180, "unit": "psi"}
